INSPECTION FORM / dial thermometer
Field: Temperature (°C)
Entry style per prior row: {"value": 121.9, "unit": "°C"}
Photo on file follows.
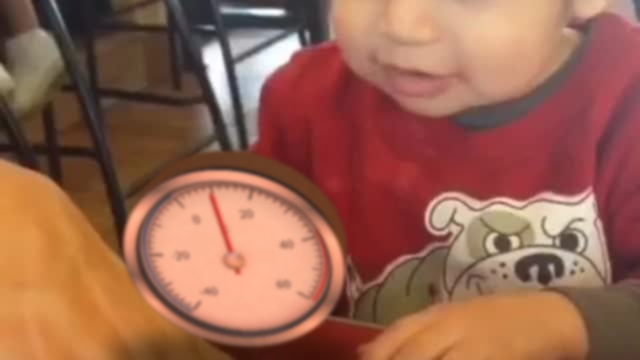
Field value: {"value": 10, "unit": "°C"}
